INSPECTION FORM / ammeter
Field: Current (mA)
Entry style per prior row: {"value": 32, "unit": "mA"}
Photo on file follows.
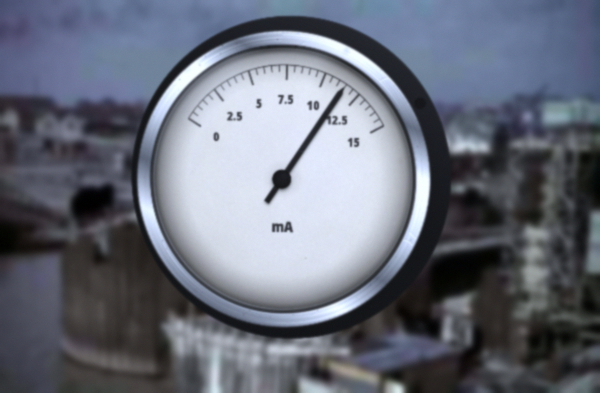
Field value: {"value": 11.5, "unit": "mA"}
